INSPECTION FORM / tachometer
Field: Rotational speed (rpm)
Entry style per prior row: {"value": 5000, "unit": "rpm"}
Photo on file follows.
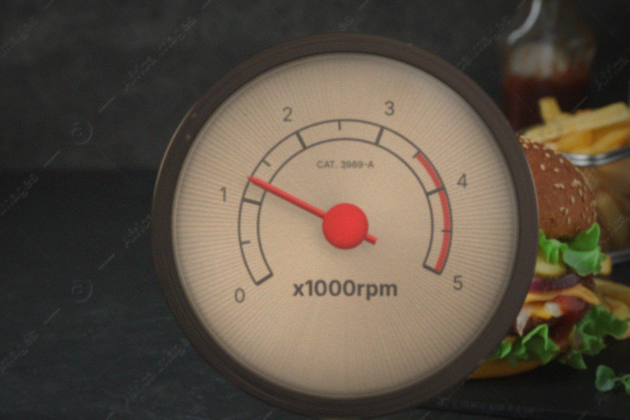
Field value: {"value": 1250, "unit": "rpm"}
